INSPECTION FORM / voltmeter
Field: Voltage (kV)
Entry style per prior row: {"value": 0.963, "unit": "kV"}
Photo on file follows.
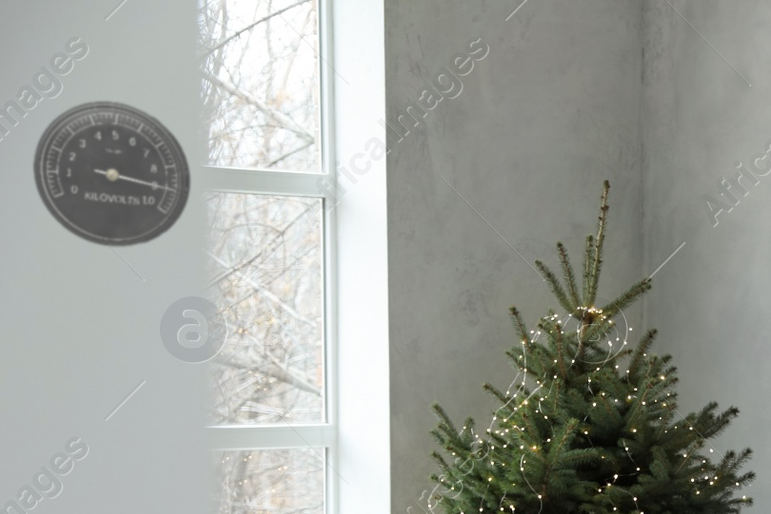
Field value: {"value": 9, "unit": "kV"}
